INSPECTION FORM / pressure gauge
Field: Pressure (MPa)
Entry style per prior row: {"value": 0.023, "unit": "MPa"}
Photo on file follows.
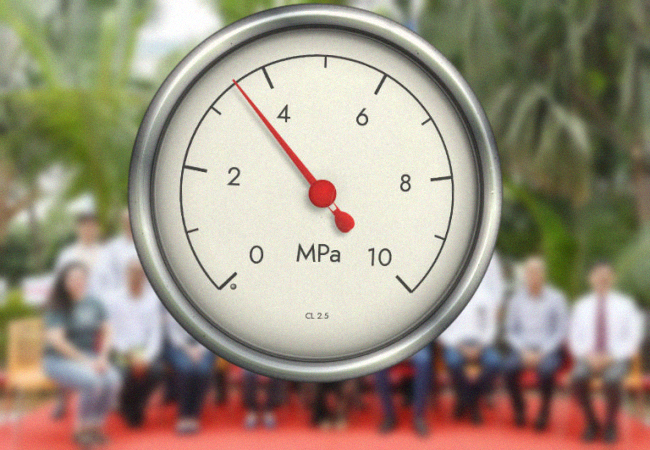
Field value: {"value": 3.5, "unit": "MPa"}
